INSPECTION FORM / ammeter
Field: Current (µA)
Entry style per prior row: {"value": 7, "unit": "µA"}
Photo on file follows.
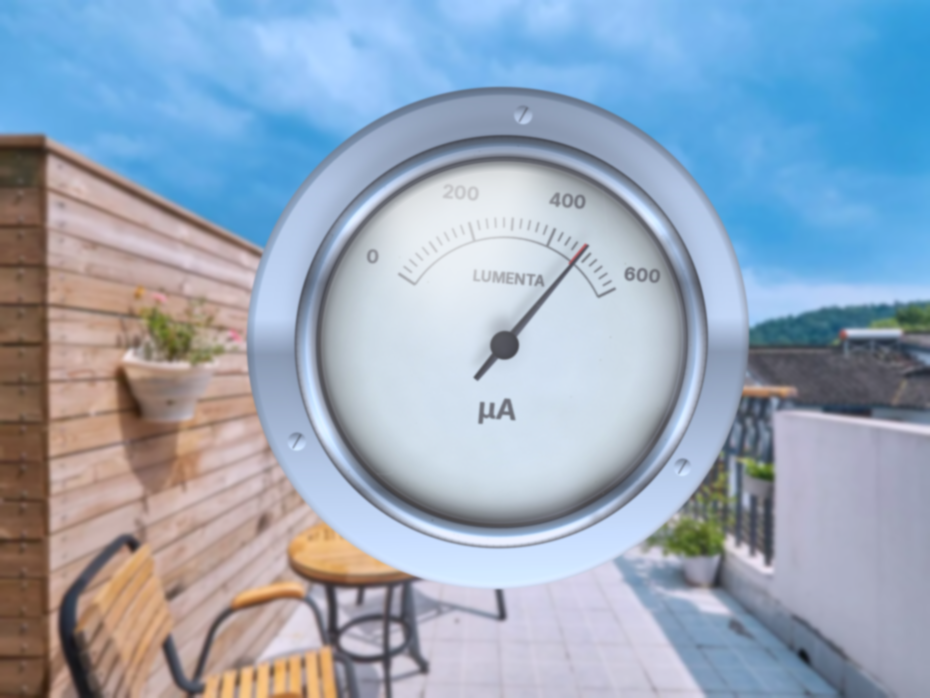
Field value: {"value": 480, "unit": "µA"}
